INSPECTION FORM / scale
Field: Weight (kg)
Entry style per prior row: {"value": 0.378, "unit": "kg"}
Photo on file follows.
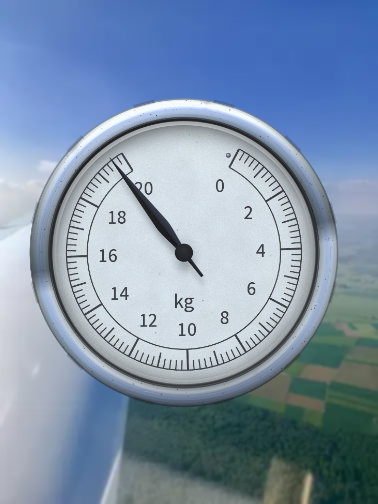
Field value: {"value": 19.6, "unit": "kg"}
